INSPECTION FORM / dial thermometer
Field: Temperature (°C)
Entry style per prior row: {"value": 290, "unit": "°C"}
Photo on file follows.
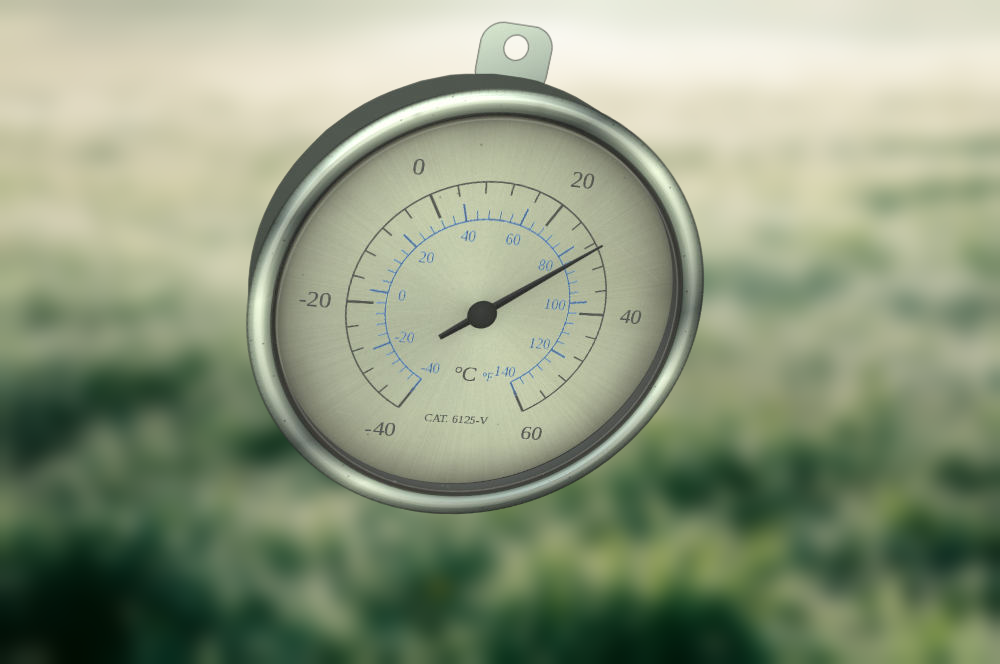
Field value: {"value": 28, "unit": "°C"}
